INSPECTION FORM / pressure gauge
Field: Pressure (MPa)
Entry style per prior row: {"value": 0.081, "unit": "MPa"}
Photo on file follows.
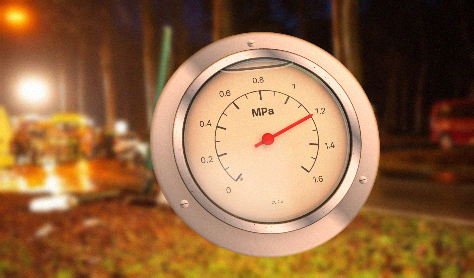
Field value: {"value": 1.2, "unit": "MPa"}
